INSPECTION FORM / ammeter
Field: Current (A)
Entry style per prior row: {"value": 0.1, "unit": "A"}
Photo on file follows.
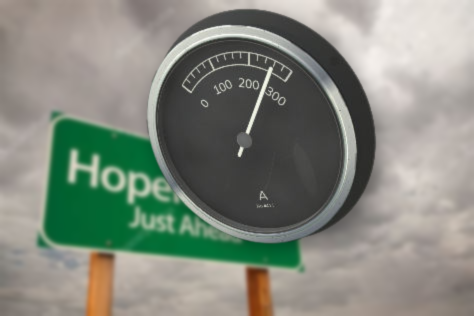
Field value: {"value": 260, "unit": "A"}
